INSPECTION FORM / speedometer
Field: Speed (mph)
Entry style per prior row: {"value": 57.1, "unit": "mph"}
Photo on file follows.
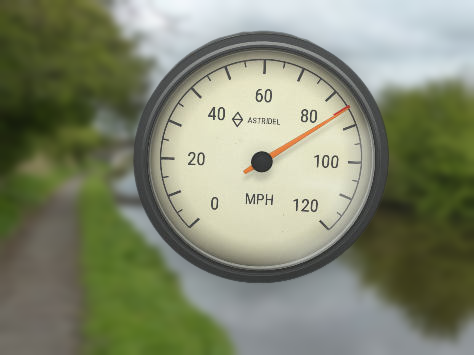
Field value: {"value": 85, "unit": "mph"}
